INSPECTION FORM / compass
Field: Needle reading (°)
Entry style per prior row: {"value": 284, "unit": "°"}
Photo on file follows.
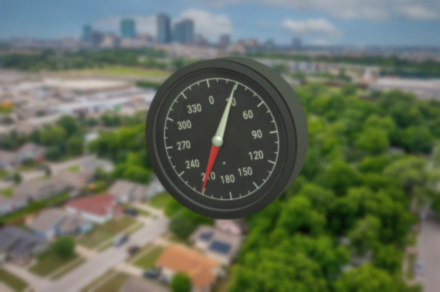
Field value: {"value": 210, "unit": "°"}
